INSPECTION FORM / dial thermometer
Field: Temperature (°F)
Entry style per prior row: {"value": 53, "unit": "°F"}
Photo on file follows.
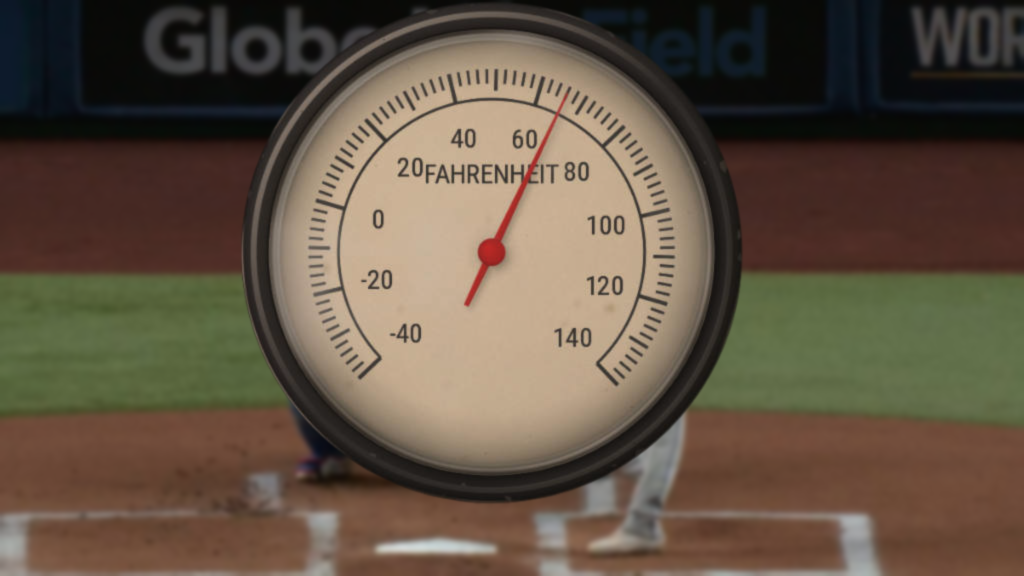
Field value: {"value": 66, "unit": "°F"}
